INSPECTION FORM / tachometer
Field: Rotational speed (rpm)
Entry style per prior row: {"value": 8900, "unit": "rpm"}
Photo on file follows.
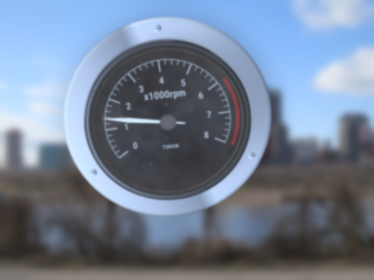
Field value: {"value": 1400, "unit": "rpm"}
